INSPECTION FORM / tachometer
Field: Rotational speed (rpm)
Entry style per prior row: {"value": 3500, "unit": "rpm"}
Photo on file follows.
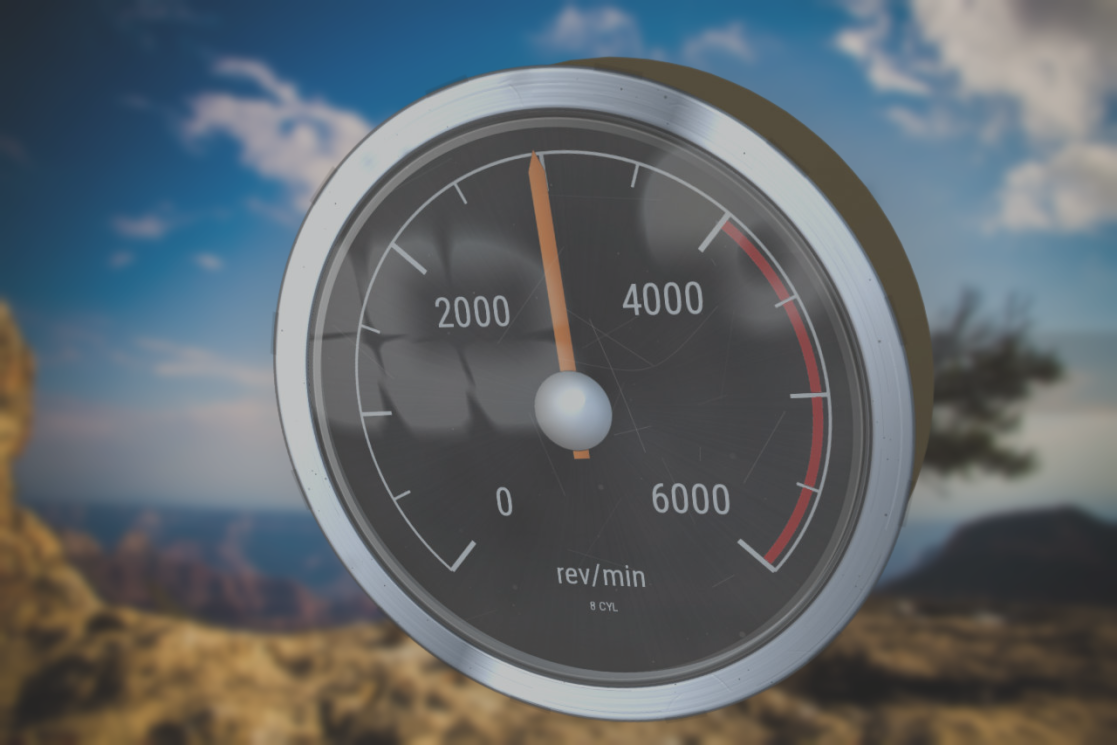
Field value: {"value": 3000, "unit": "rpm"}
